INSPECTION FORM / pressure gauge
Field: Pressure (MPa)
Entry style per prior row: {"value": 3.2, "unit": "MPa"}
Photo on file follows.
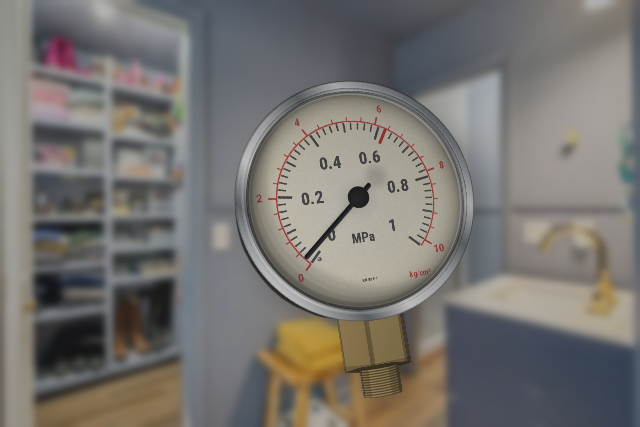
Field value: {"value": 0.02, "unit": "MPa"}
